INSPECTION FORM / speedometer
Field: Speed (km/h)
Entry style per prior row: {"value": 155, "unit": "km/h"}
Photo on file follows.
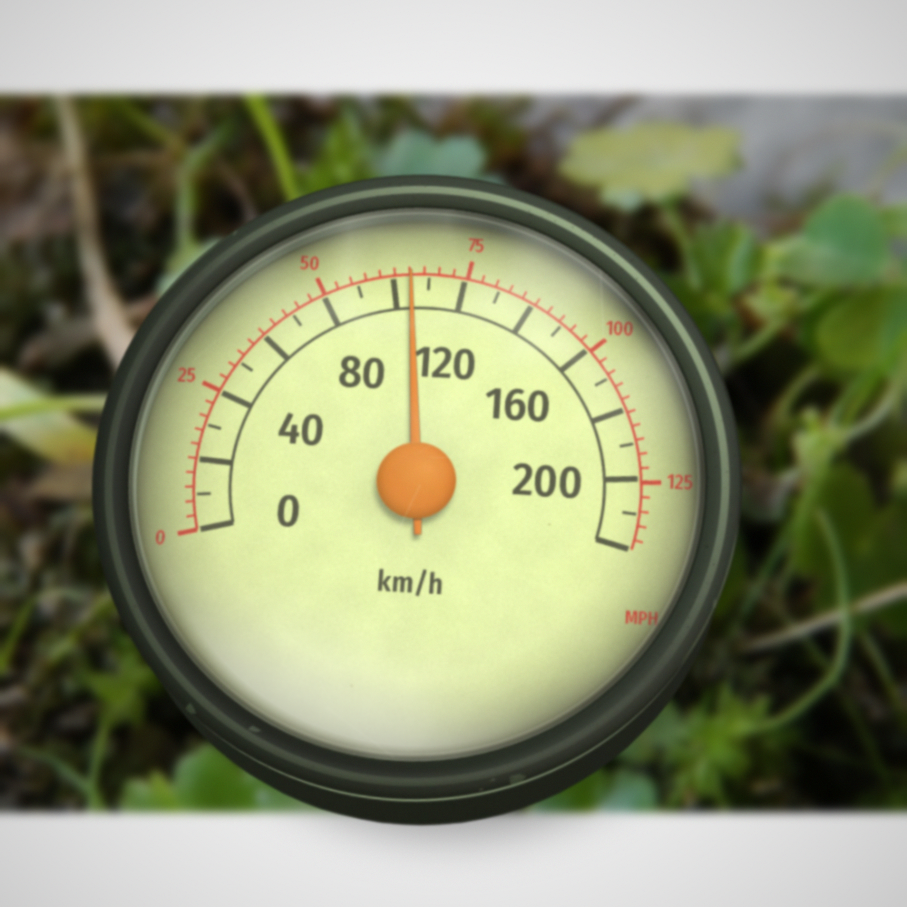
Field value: {"value": 105, "unit": "km/h"}
